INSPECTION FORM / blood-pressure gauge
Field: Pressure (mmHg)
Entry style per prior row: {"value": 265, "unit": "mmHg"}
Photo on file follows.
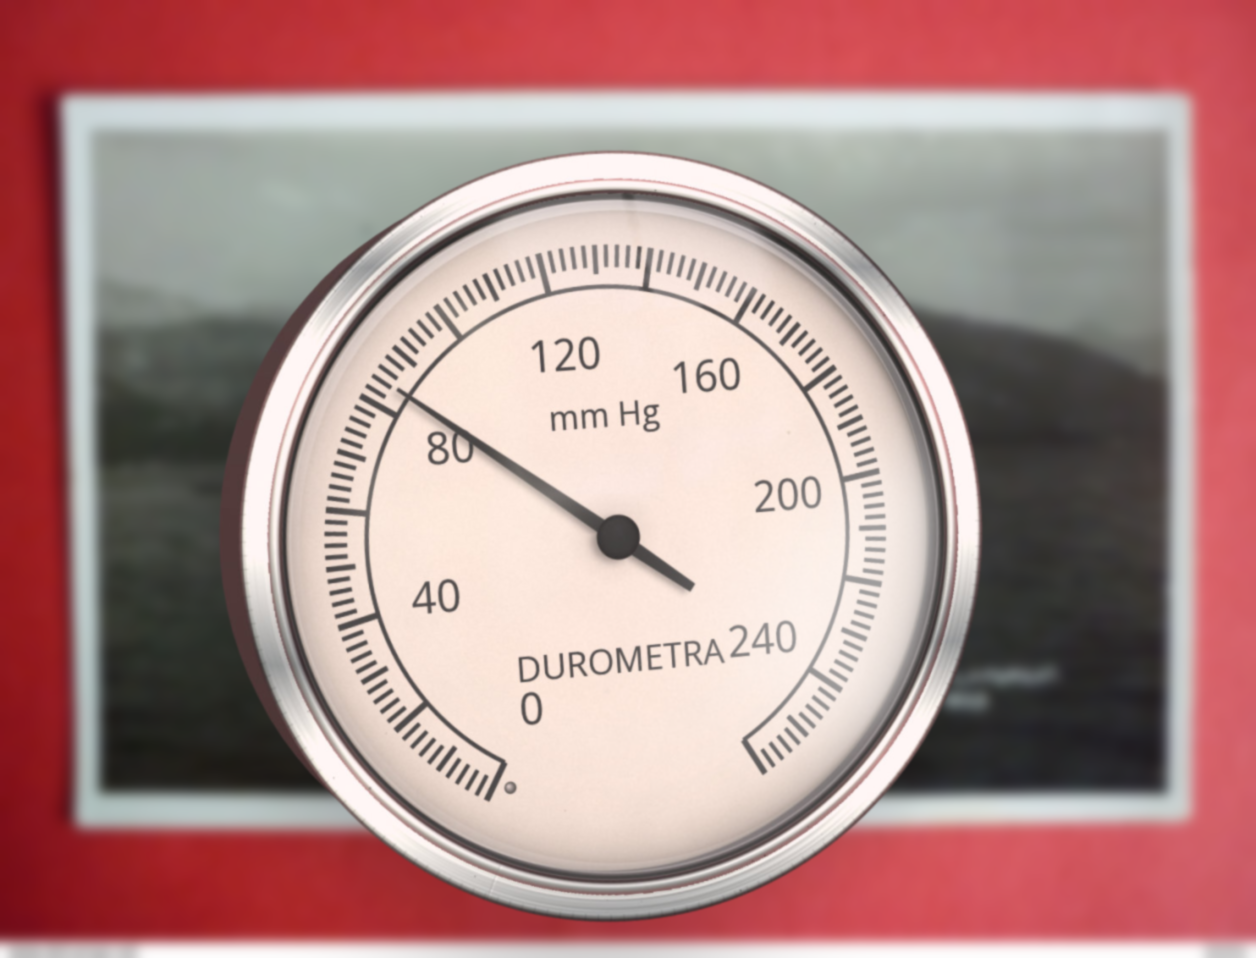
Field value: {"value": 84, "unit": "mmHg"}
